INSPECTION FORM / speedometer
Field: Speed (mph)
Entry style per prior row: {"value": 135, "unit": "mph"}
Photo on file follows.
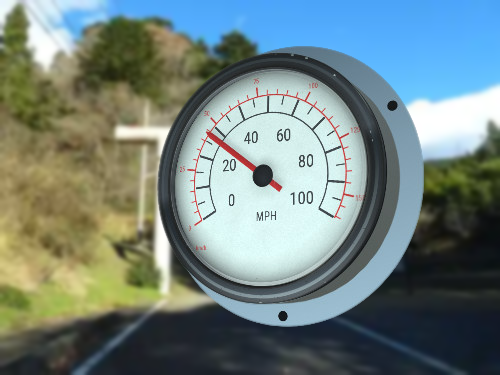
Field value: {"value": 27.5, "unit": "mph"}
